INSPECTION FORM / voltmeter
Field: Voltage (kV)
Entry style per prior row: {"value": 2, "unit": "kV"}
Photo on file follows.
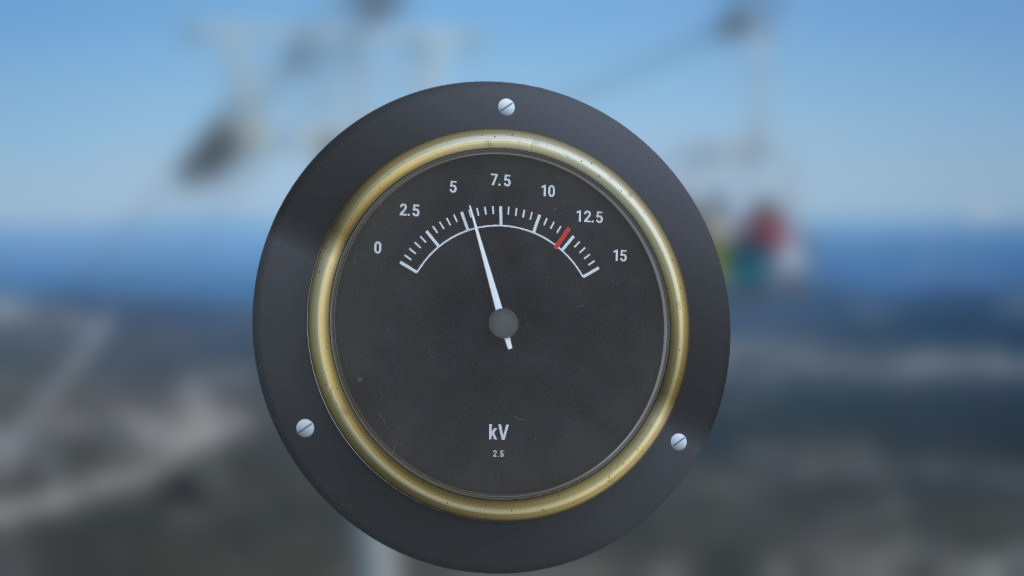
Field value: {"value": 5.5, "unit": "kV"}
